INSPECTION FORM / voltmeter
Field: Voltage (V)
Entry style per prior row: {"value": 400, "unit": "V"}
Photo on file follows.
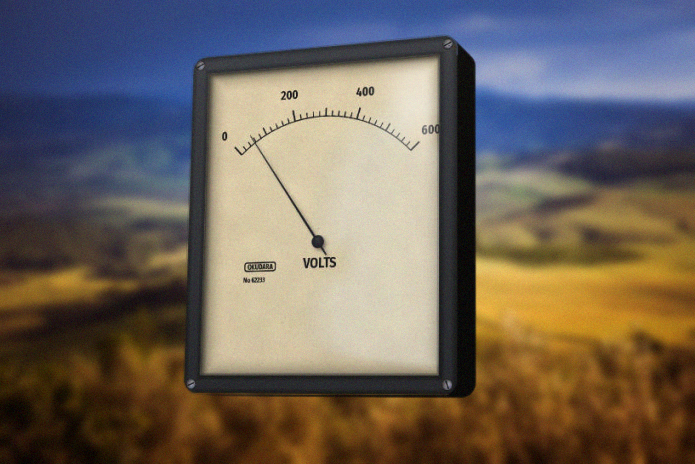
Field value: {"value": 60, "unit": "V"}
